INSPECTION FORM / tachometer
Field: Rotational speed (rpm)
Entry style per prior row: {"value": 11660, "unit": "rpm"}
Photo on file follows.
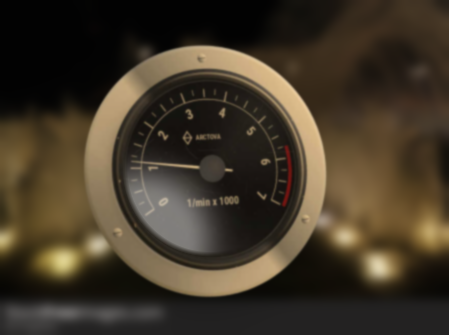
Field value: {"value": 1125, "unit": "rpm"}
